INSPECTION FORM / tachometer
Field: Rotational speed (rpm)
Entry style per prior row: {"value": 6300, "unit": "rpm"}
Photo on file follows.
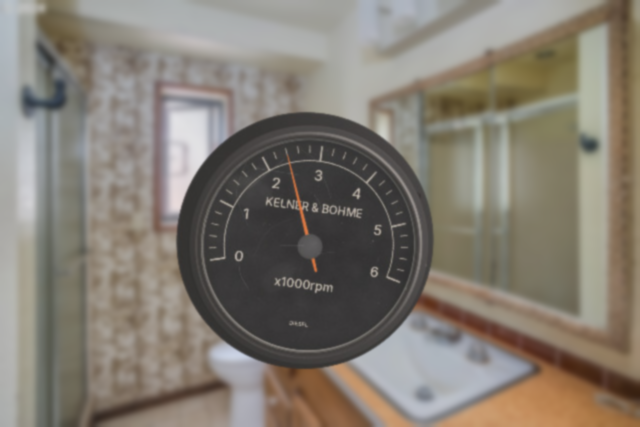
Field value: {"value": 2400, "unit": "rpm"}
